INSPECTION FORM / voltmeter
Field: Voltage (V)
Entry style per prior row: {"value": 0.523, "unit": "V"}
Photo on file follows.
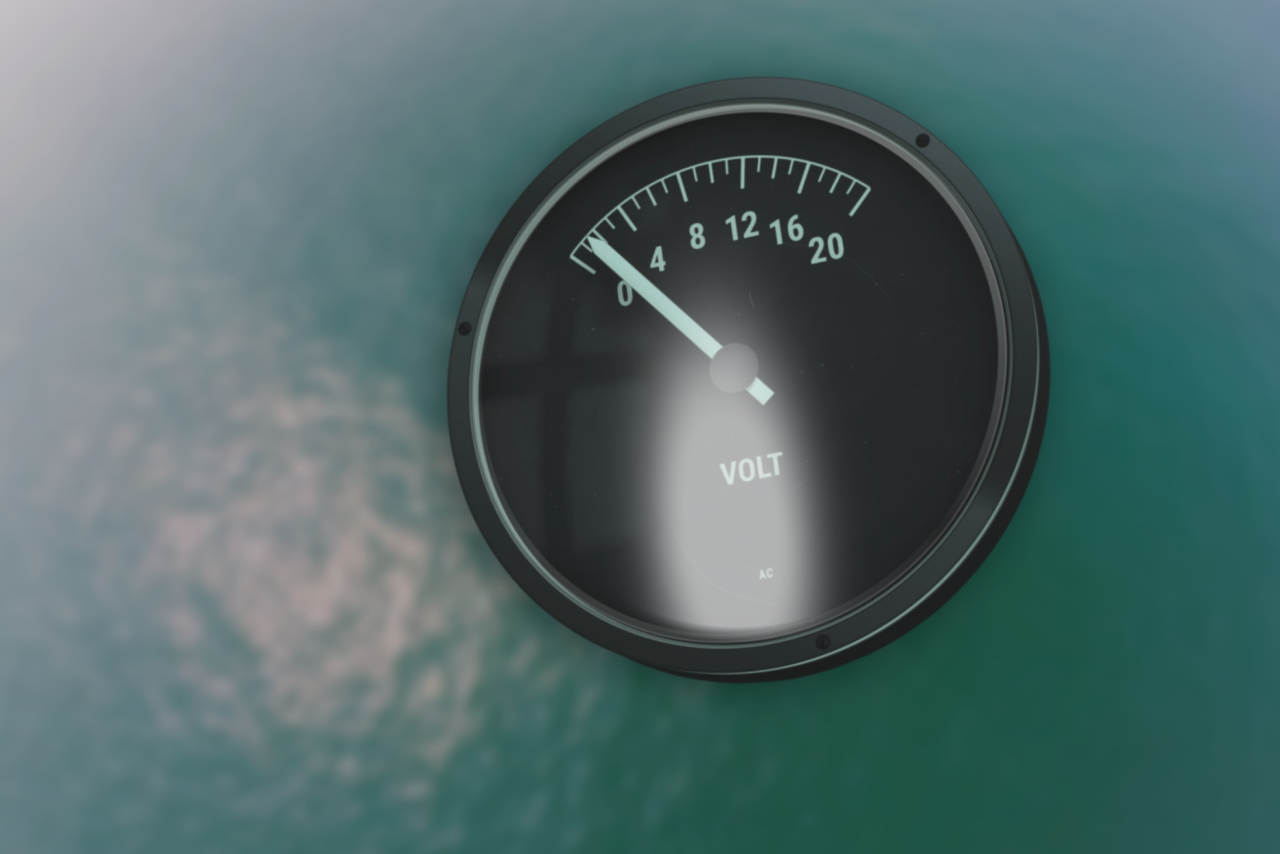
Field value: {"value": 1.5, "unit": "V"}
